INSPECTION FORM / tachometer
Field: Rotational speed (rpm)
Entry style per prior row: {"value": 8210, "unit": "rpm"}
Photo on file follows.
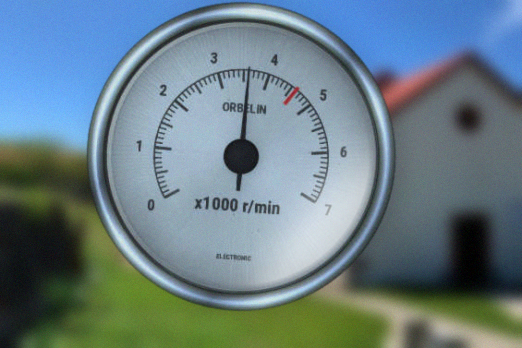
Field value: {"value": 3600, "unit": "rpm"}
